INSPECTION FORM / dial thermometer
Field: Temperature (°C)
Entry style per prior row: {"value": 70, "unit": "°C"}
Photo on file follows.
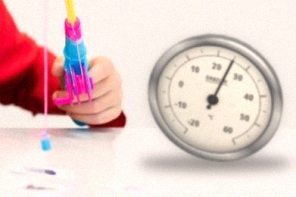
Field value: {"value": 25, "unit": "°C"}
